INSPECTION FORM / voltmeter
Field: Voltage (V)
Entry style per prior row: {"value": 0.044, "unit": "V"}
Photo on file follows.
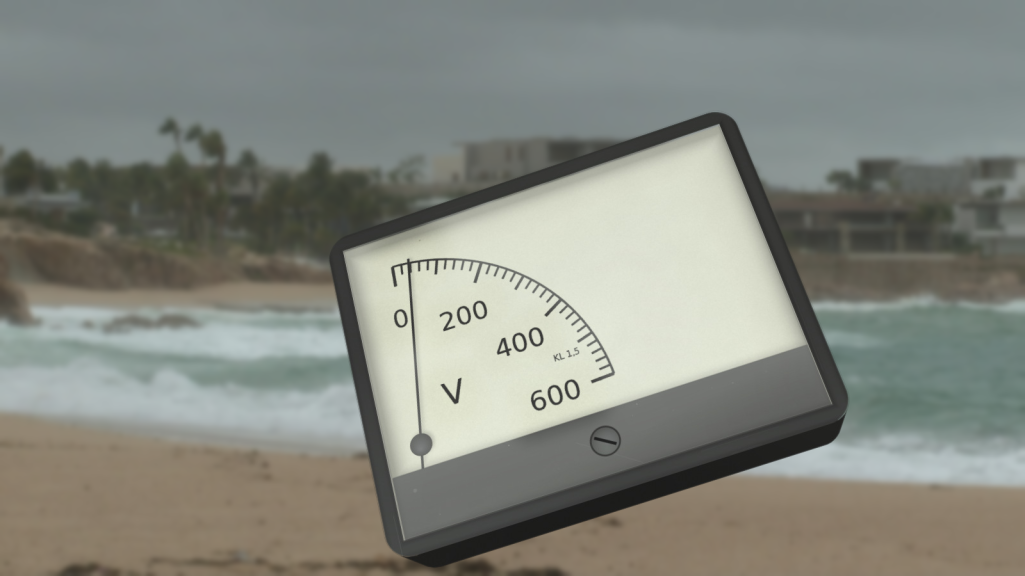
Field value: {"value": 40, "unit": "V"}
